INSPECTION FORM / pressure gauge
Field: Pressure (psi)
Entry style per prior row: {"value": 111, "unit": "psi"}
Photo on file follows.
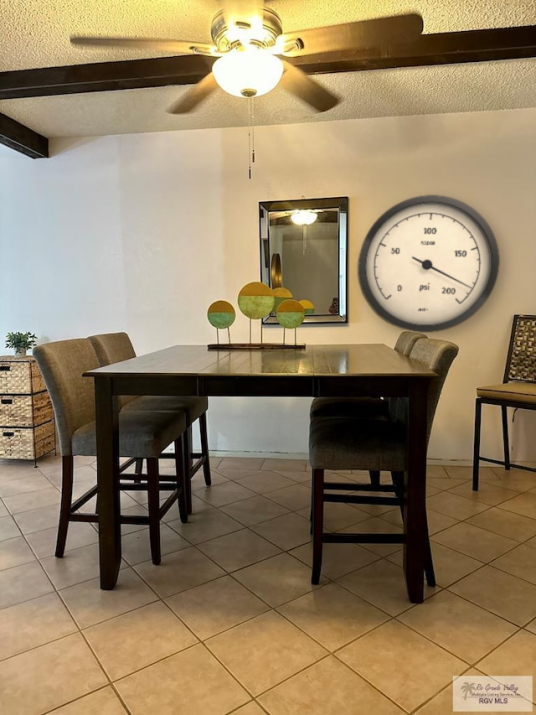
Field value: {"value": 185, "unit": "psi"}
